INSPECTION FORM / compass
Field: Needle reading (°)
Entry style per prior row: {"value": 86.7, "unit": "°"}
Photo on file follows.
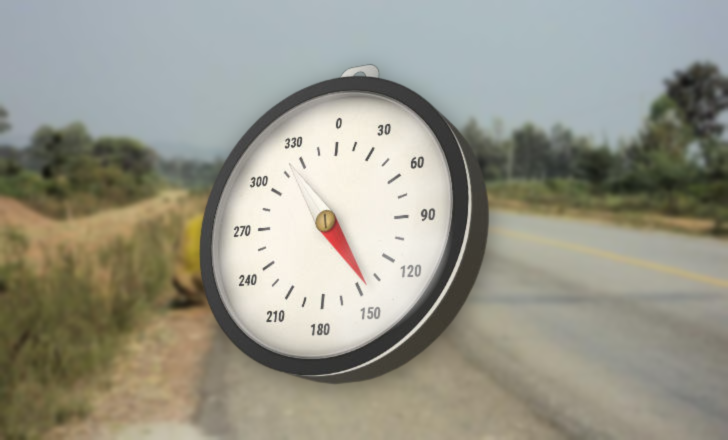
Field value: {"value": 142.5, "unit": "°"}
